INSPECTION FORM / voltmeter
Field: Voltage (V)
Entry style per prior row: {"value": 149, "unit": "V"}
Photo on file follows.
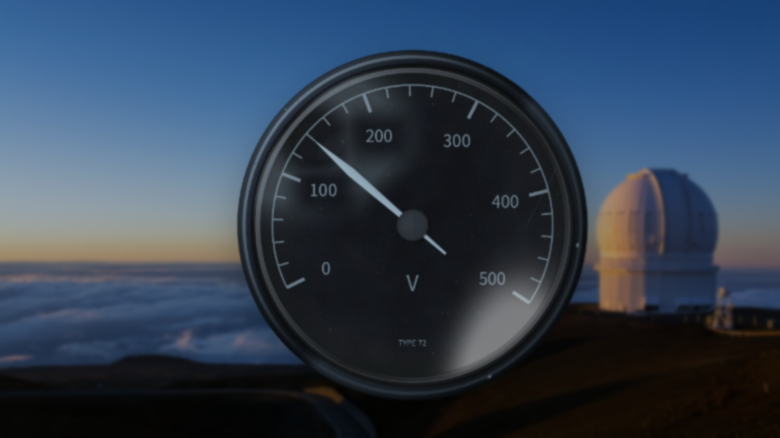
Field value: {"value": 140, "unit": "V"}
